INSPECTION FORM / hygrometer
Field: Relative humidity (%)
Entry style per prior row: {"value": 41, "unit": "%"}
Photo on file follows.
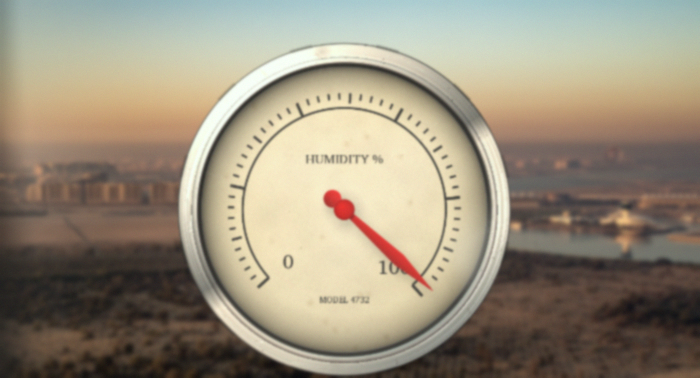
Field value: {"value": 98, "unit": "%"}
